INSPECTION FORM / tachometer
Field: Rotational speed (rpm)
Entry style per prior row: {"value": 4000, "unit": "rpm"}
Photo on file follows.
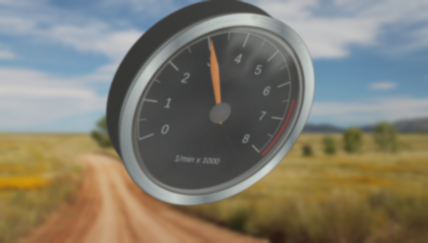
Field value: {"value": 3000, "unit": "rpm"}
